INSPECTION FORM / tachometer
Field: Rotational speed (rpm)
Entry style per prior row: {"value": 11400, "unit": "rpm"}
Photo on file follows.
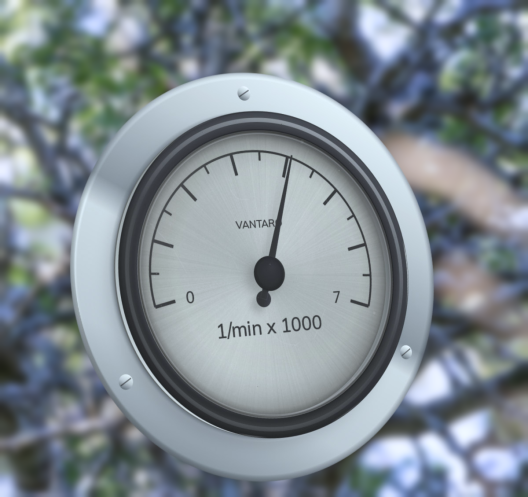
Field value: {"value": 4000, "unit": "rpm"}
